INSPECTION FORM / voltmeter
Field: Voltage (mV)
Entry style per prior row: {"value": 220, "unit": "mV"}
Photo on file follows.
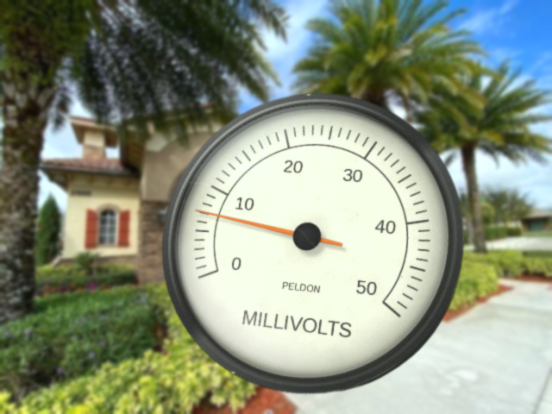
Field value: {"value": 7, "unit": "mV"}
